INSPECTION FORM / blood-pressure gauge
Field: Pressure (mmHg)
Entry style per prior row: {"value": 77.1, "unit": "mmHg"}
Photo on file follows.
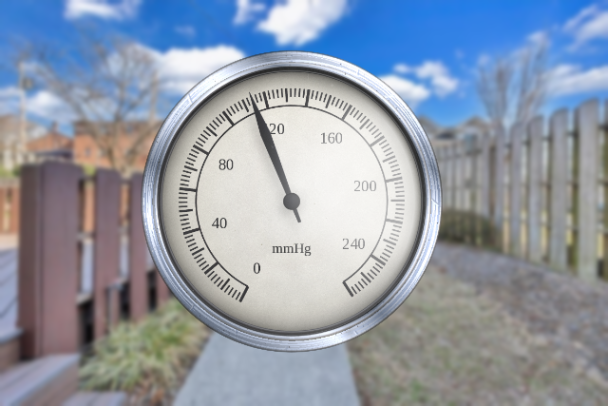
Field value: {"value": 114, "unit": "mmHg"}
